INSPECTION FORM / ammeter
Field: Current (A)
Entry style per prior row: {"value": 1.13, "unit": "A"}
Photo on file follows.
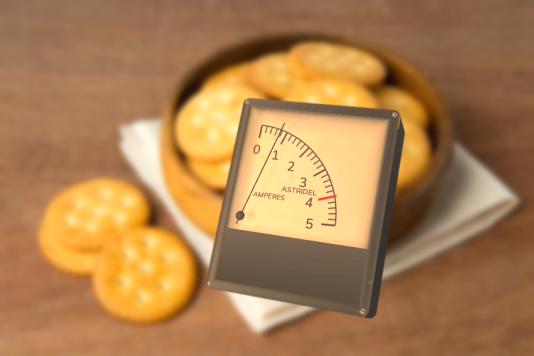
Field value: {"value": 0.8, "unit": "A"}
